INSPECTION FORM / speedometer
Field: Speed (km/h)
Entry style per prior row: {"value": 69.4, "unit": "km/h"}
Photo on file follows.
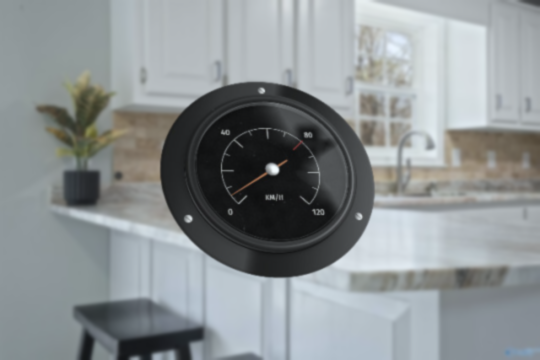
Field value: {"value": 5, "unit": "km/h"}
